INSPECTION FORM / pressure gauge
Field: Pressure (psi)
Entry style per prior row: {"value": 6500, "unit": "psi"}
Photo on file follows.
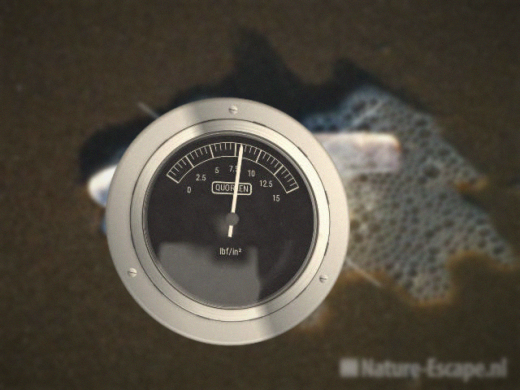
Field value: {"value": 8, "unit": "psi"}
